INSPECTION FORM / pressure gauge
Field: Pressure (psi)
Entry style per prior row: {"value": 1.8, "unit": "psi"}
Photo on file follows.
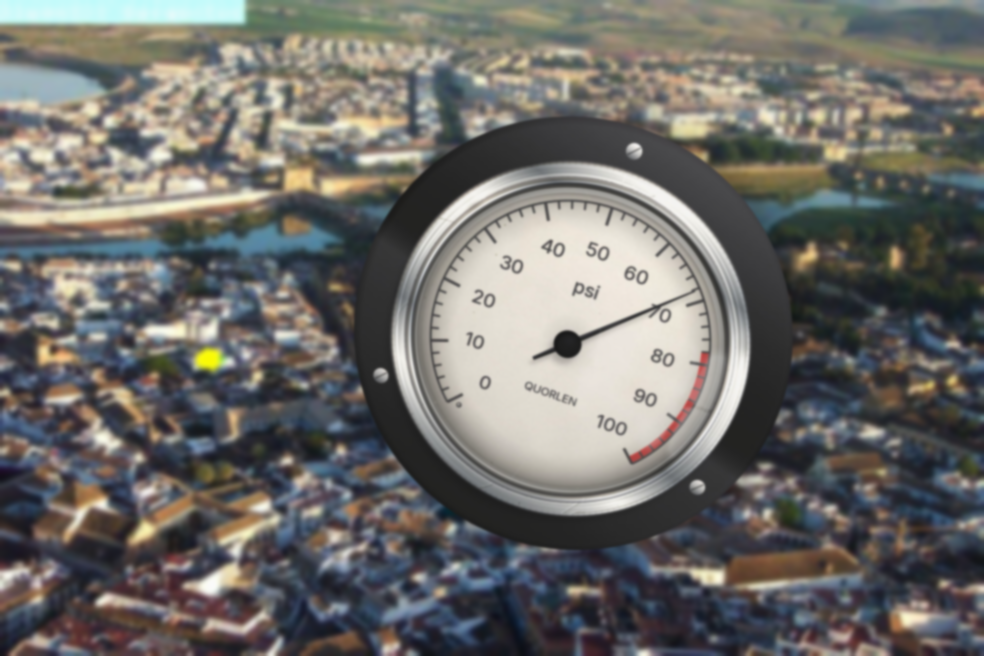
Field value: {"value": 68, "unit": "psi"}
